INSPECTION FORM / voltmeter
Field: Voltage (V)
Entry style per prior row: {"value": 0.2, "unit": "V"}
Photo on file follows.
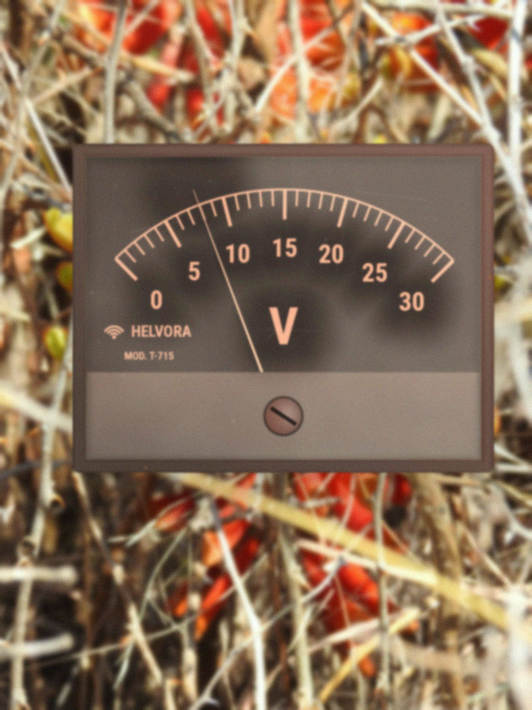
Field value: {"value": 8, "unit": "V"}
